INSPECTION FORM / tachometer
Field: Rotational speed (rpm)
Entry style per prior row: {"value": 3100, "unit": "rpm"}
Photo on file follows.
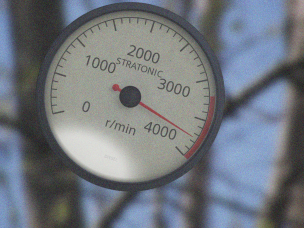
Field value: {"value": 3750, "unit": "rpm"}
